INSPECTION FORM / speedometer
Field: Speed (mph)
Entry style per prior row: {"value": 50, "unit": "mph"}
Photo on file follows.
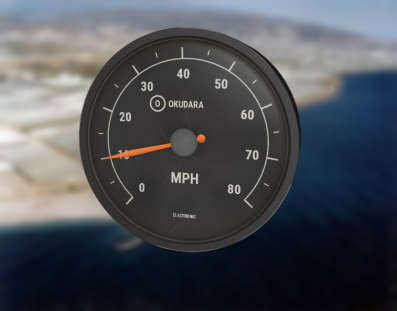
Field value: {"value": 10, "unit": "mph"}
